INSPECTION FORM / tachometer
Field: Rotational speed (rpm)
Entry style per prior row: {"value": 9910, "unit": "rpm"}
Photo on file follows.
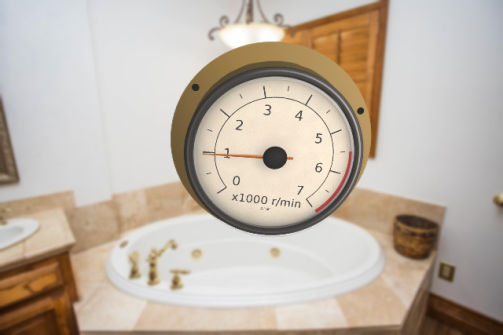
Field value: {"value": 1000, "unit": "rpm"}
